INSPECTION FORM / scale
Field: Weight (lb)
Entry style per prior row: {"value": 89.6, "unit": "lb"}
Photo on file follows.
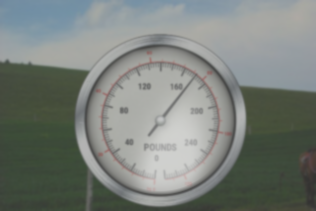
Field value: {"value": 170, "unit": "lb"}
